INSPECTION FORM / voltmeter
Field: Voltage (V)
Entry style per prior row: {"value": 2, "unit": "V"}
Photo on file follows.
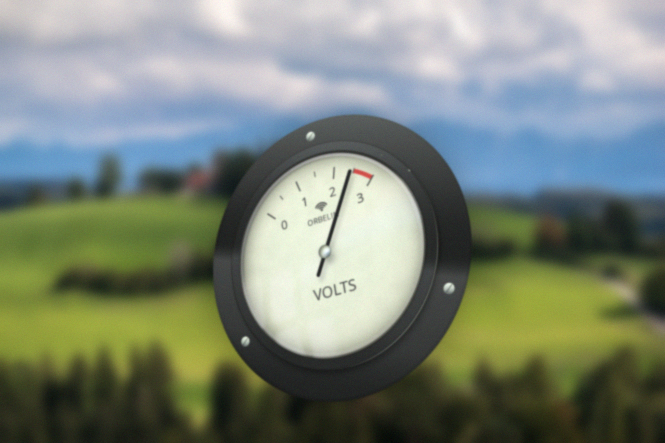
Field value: {"value": 2.5, "unit": "V"}
